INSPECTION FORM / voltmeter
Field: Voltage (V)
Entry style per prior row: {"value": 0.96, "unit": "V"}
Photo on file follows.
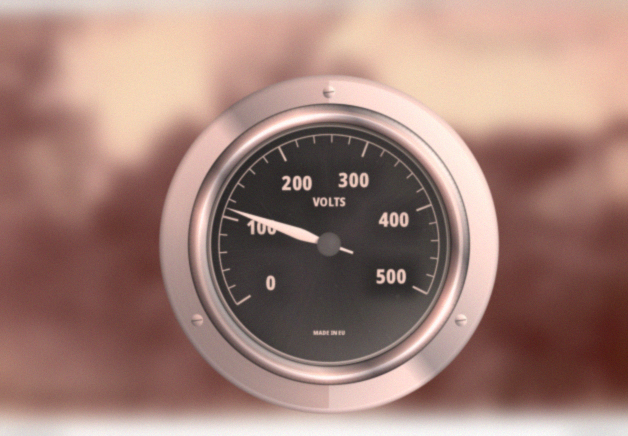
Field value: {"value": 110, "unit": "V"}
